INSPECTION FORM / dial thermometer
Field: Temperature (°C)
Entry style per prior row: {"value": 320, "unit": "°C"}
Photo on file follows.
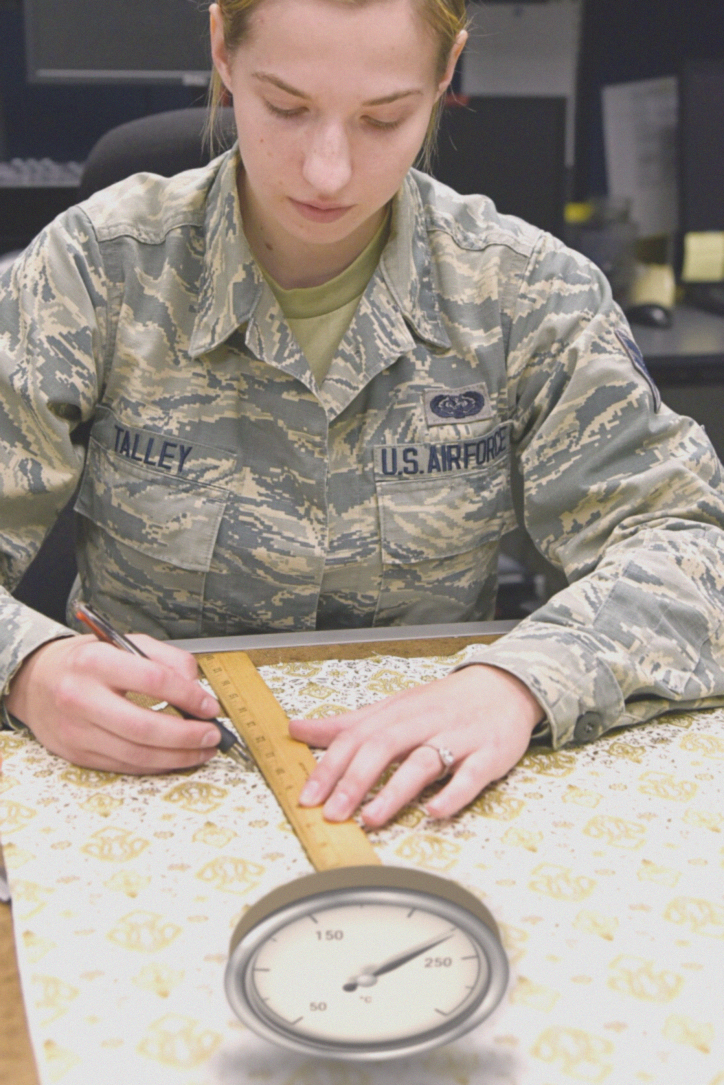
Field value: {"value": 225, "unit": "°C"}
